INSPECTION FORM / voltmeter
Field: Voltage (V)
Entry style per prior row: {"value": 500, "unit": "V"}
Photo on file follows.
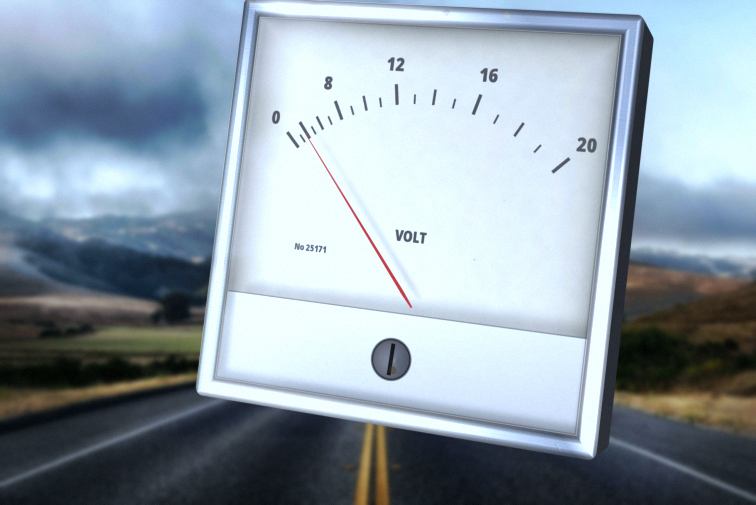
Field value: {"value": 4, "unit": "V"}
